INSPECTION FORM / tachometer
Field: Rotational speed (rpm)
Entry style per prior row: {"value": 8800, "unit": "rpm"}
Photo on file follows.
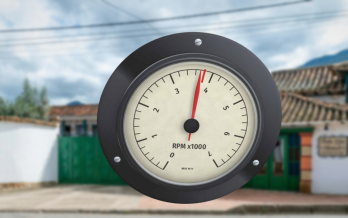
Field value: {"value": 3700, "unit": "rpm"}
